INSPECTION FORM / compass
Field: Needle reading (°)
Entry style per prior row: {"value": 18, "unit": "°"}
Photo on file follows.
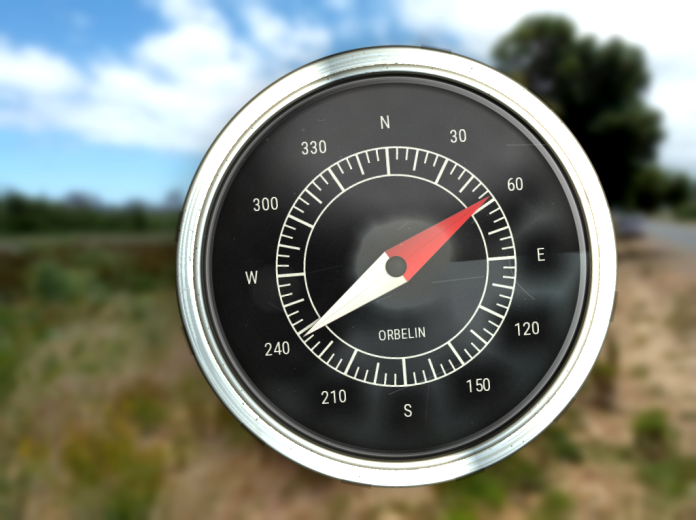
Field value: {"value": 57.5, "unit": "°"}
